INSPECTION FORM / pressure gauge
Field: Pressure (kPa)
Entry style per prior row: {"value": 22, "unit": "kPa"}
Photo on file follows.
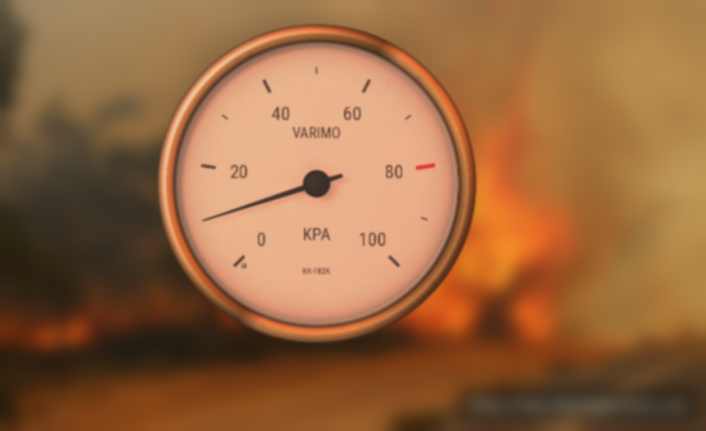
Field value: {"value": 10, "unit": "kPa"}
